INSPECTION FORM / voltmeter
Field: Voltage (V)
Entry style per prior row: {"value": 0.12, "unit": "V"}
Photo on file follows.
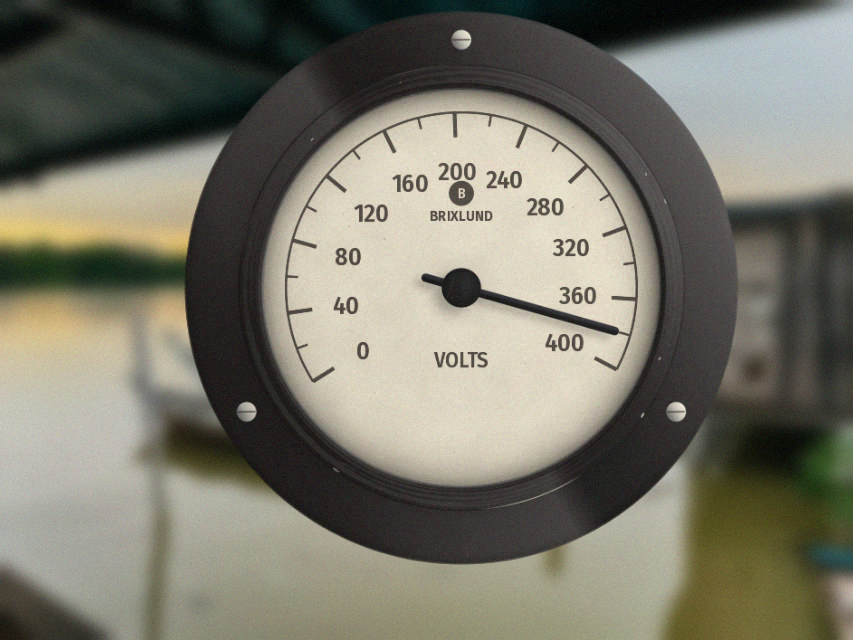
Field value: {"value": 380, "unit": "V"}
